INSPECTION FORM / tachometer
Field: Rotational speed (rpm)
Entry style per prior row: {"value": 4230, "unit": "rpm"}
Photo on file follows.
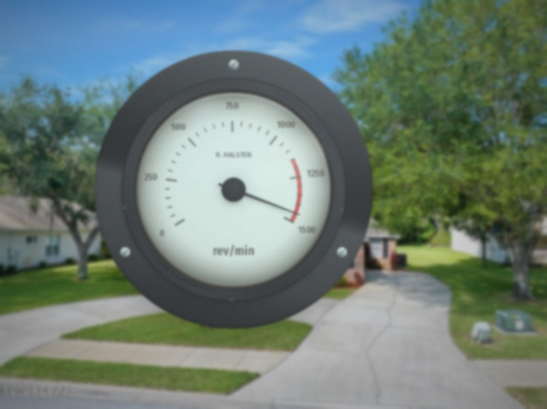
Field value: {"value": 1450, "unit": "rpm"}
